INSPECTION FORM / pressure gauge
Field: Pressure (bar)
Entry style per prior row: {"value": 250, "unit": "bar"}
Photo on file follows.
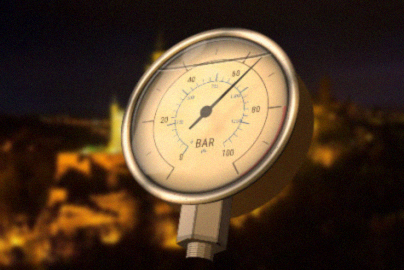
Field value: {"value": 65, "unit": "bar"}
